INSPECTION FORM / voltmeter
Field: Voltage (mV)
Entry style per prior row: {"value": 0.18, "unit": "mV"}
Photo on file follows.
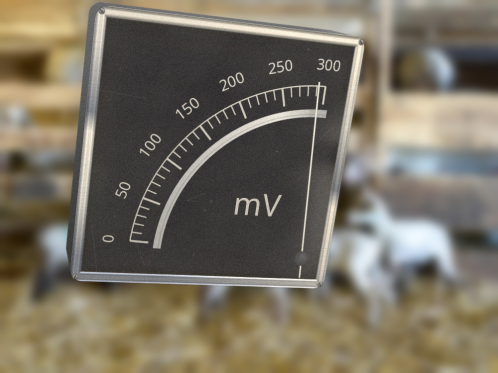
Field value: {"value": 290, "unit": "mV"}
